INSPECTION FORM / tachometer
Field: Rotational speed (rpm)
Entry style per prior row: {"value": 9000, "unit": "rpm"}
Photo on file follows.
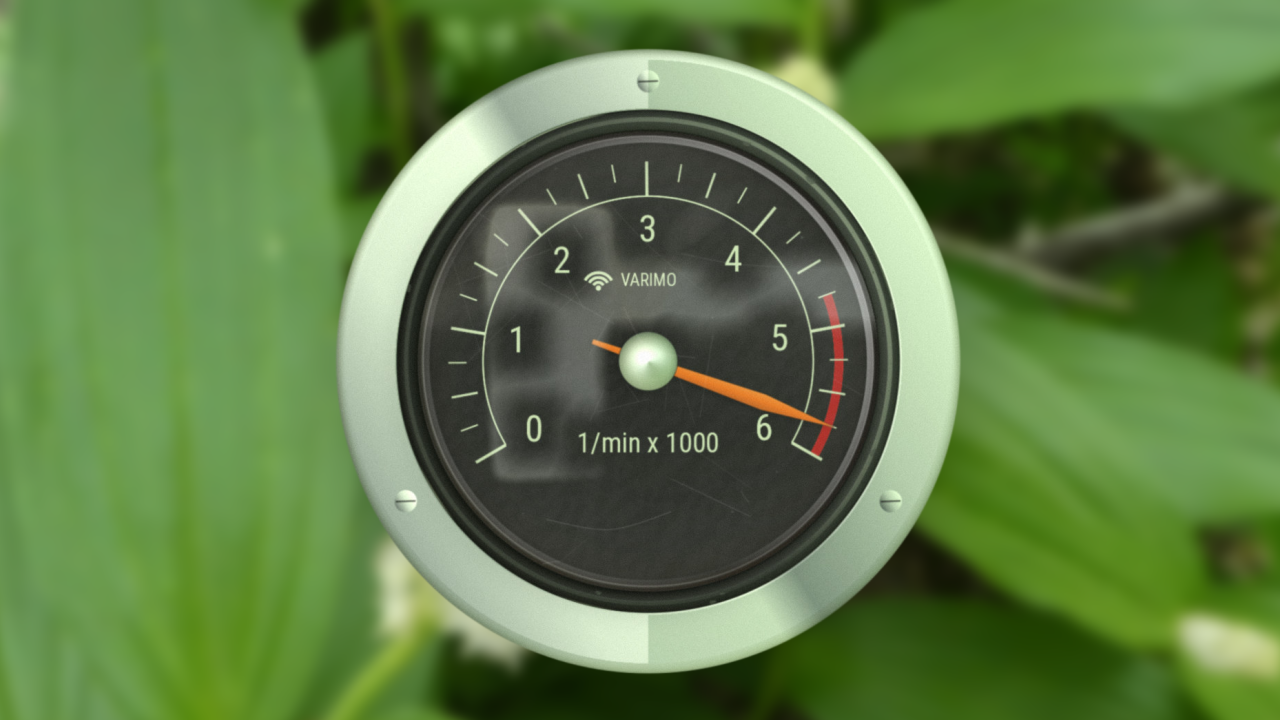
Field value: {"value": 5750, "unit": "rpm"}
